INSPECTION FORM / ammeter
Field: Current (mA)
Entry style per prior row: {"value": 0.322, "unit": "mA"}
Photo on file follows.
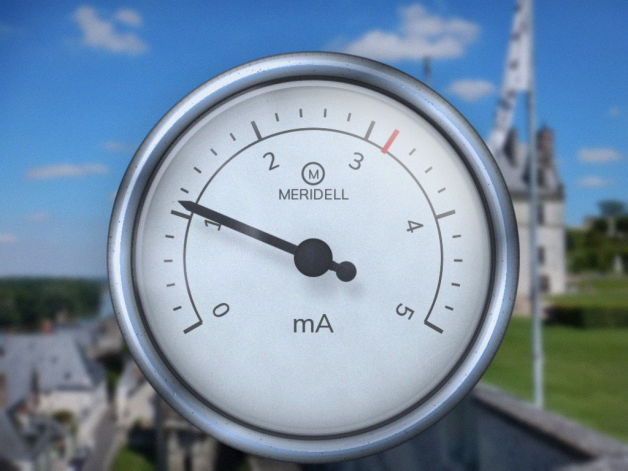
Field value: {"value": 1.1, "unit": "mA"}
